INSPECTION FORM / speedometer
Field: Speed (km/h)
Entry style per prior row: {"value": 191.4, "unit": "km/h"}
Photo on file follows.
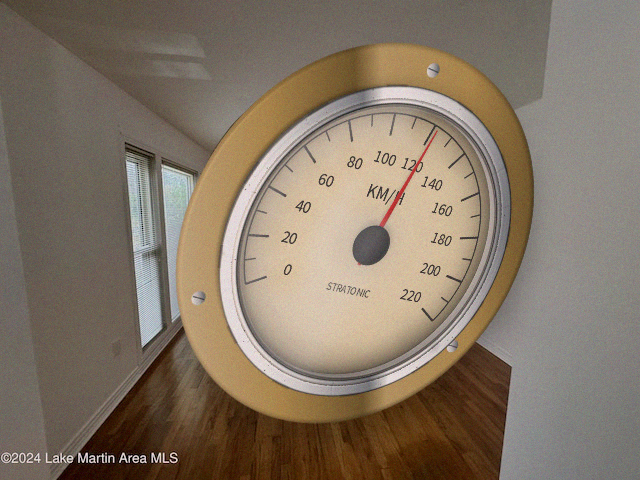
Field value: {"value": 120, "unit": "km/h"}
